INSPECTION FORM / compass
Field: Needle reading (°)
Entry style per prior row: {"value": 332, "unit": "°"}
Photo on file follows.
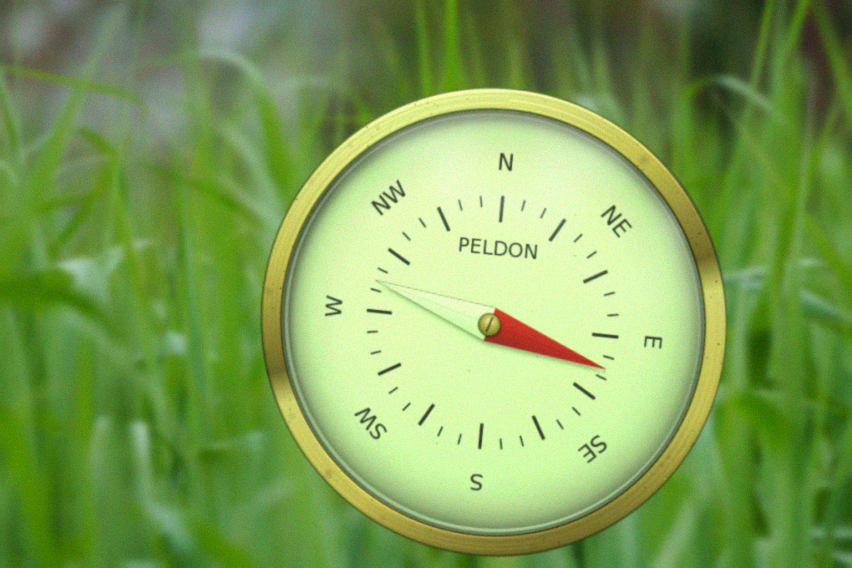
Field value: {"value": 105, "unit": "°"}
